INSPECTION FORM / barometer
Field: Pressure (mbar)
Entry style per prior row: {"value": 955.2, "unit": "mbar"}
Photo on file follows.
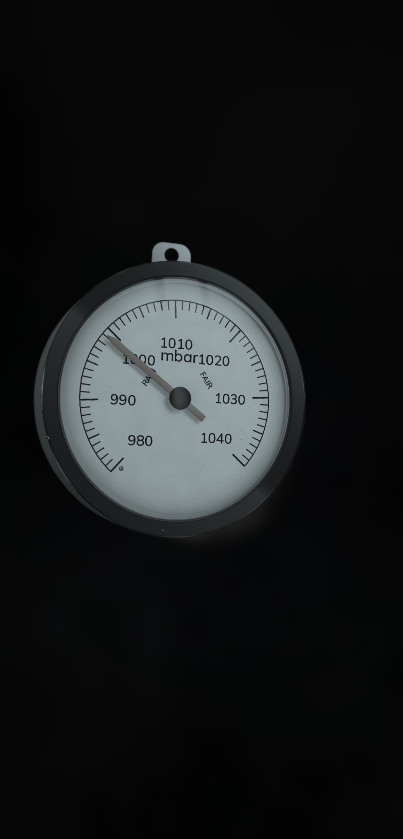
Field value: {"value": 999, "unit": "mbar"}
